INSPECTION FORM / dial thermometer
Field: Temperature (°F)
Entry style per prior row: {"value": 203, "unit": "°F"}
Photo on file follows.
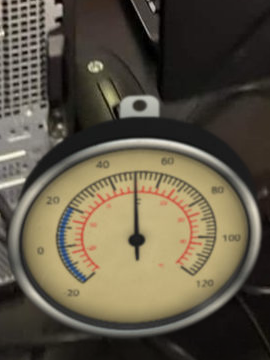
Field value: {"value": 50, "unit": "°F"}
